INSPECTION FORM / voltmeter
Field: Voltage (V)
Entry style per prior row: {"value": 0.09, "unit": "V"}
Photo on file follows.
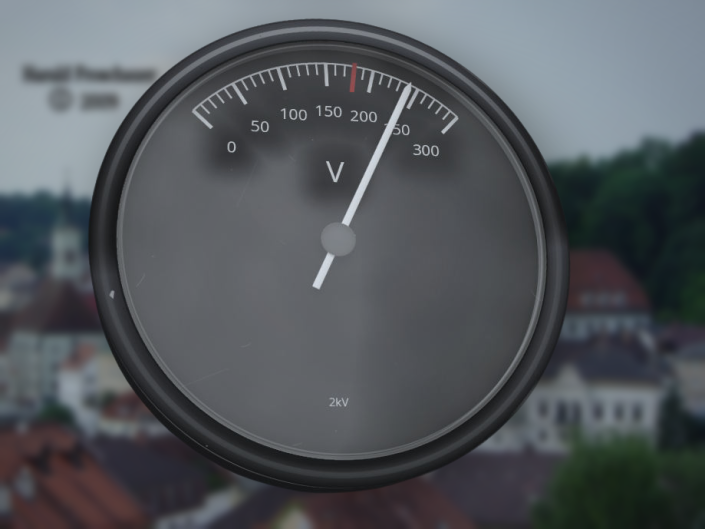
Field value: {"value": 240, "unit": "V"}
